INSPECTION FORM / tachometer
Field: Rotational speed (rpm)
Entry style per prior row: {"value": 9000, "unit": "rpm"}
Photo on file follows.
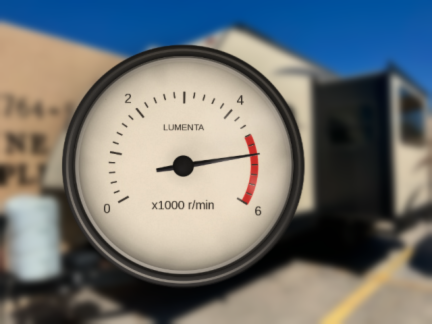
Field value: {"value": 5000, "unit": "rpm"}
